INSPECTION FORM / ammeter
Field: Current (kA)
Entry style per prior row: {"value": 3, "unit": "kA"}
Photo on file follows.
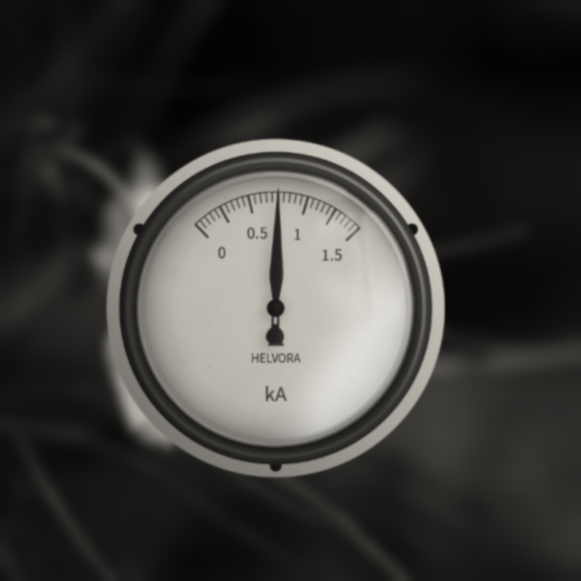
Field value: {"value": 0.75, "unit": "kA"}
